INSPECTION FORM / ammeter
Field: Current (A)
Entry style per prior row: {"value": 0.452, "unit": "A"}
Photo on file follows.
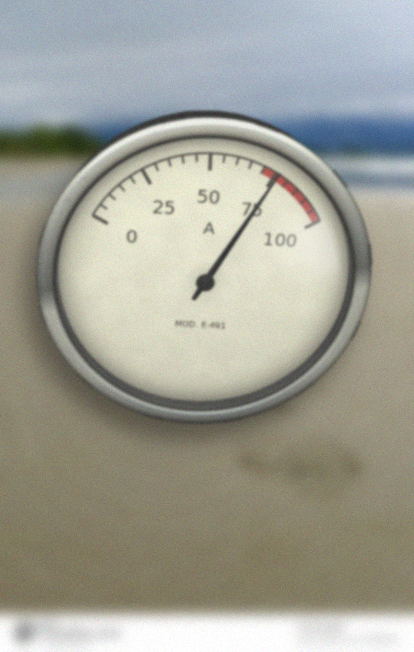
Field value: {"value": 75, "unit": "A"}
